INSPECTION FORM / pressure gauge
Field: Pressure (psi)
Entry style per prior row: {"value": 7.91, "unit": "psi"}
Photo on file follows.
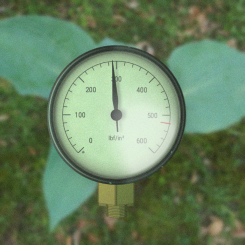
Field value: {"value": 290, "unit": "psi"}
